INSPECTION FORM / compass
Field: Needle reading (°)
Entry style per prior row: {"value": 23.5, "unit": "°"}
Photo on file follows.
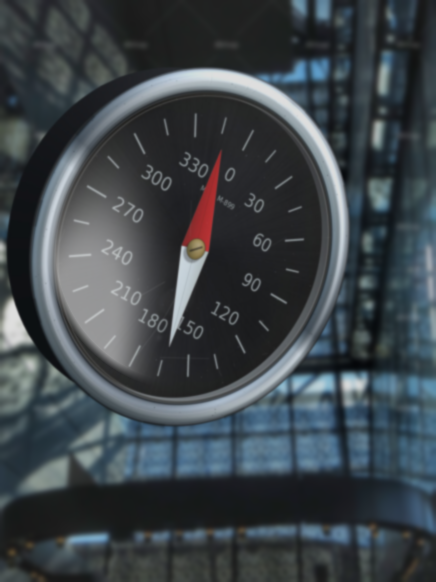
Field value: {"value": 345, "unit": "°"}
